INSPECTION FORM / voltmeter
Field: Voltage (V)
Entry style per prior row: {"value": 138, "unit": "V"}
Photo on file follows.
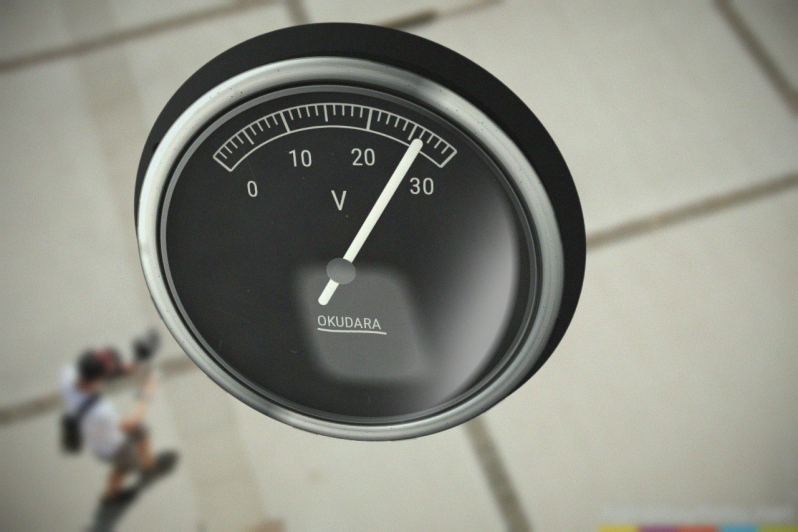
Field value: {"value": 26, "unit": "V"}
